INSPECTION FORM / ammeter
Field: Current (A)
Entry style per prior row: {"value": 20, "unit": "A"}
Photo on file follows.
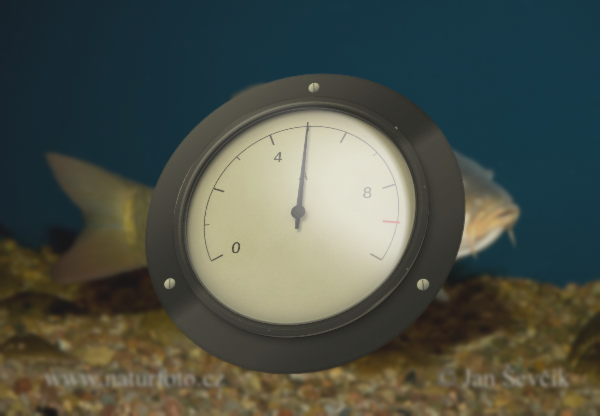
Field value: {"value": 5, "unit": "A"}
